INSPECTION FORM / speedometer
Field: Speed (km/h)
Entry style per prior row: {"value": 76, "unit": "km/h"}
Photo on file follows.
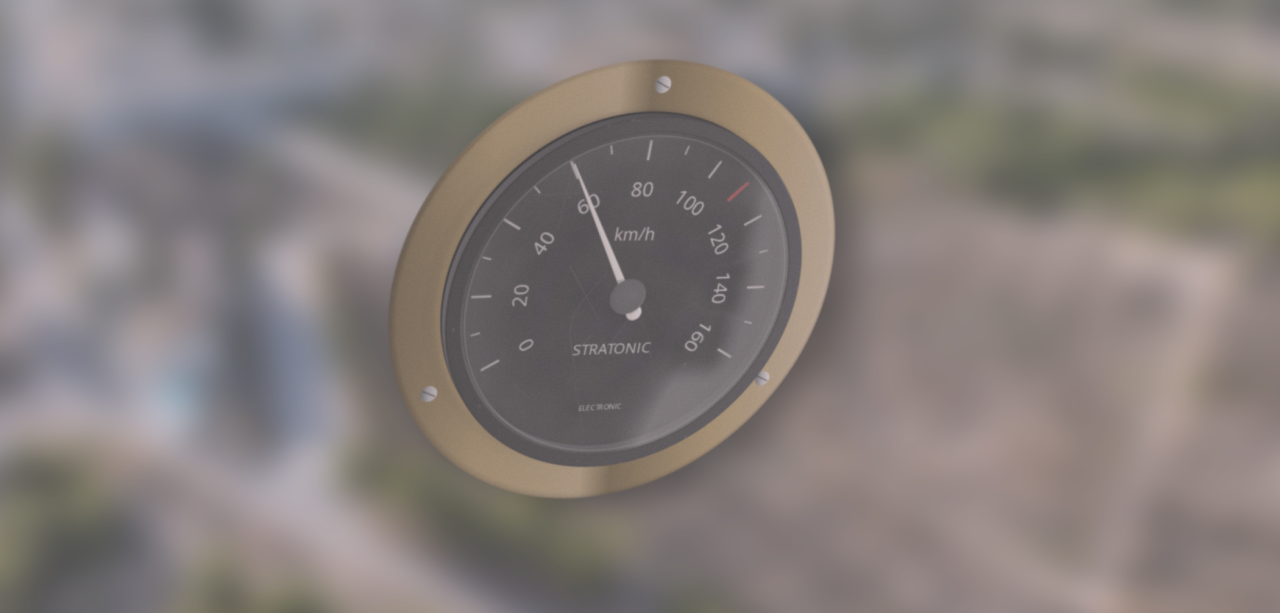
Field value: {"value": 60, "unit": "km/h"}
